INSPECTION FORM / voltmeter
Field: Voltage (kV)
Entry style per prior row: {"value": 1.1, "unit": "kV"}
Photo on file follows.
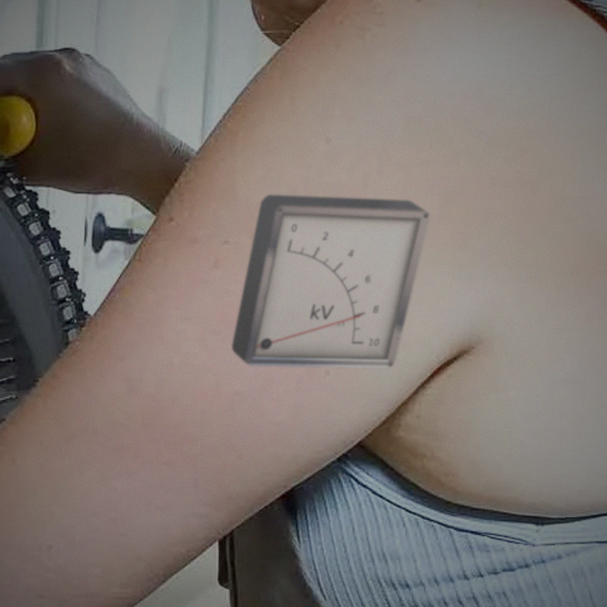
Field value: {"value": 8, "unit": "kV"}
